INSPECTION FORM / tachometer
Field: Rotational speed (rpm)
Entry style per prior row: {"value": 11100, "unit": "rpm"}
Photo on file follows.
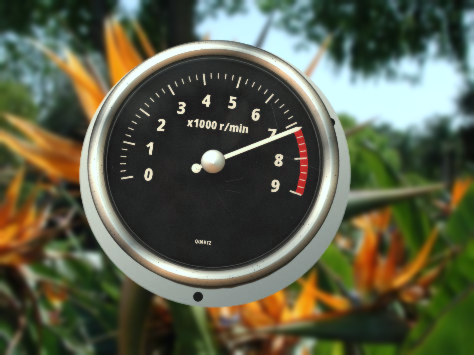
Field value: {"value": 7200, "unit": "rpm"}
